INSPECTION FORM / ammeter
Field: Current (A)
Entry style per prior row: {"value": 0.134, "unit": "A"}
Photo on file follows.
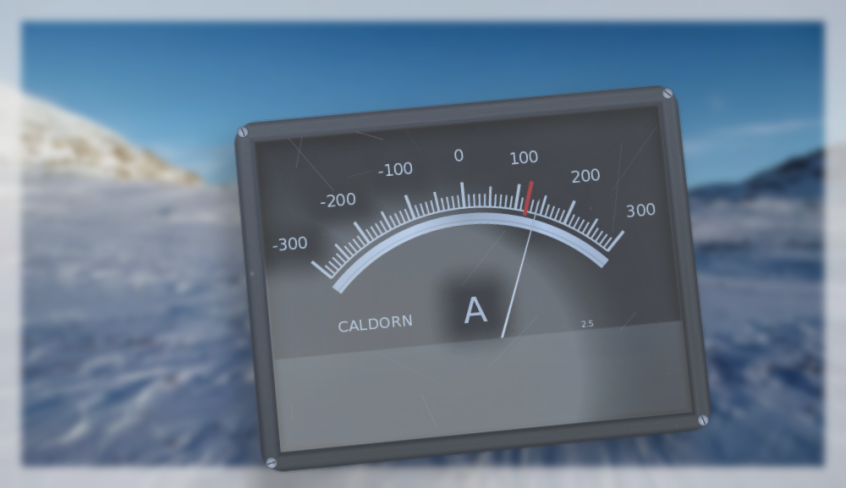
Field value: {"value": 140, "unit": "A"}
